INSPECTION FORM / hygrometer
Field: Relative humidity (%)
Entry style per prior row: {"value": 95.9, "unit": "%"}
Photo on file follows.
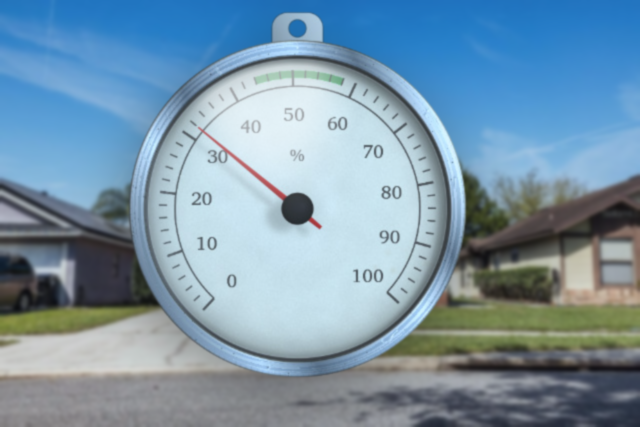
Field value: {"value": 32, "unit": "%"}
